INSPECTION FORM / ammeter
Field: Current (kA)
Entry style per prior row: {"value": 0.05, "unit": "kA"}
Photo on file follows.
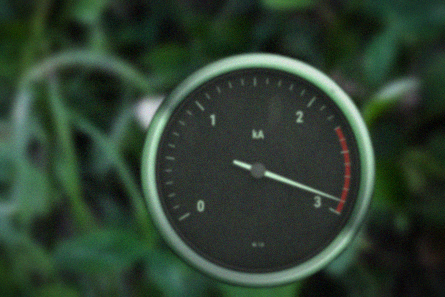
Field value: {"value": 2.9, "unit": "kA"}
